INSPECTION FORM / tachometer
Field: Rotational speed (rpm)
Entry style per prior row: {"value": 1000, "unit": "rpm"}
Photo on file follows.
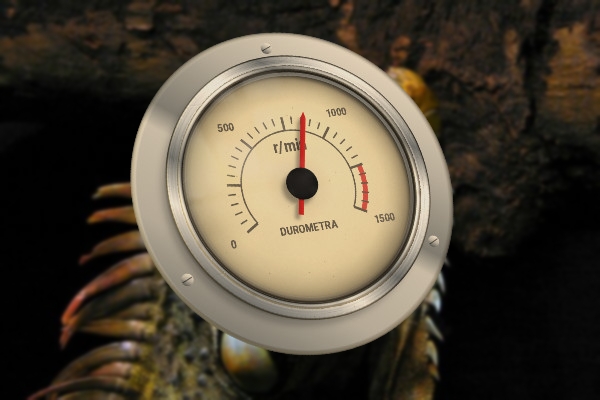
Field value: {"value": 850, "unit": "rpm"}
